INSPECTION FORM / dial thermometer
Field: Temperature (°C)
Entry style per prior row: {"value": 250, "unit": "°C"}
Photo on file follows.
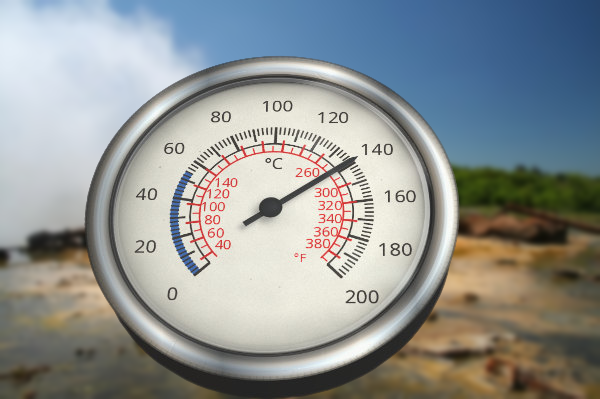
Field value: {"value": 140, "unit": "°C"}
